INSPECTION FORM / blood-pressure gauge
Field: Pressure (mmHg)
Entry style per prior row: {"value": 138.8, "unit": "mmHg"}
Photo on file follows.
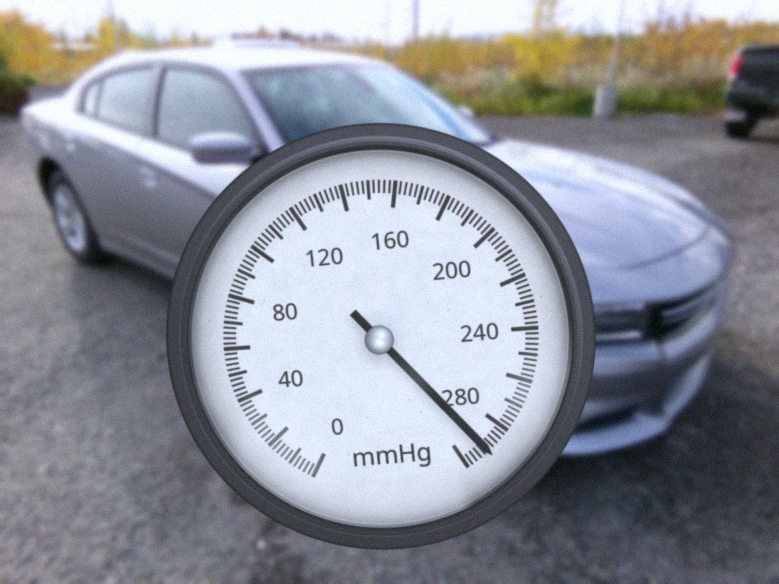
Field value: {"value": 290, "unit": "mmHg"}
